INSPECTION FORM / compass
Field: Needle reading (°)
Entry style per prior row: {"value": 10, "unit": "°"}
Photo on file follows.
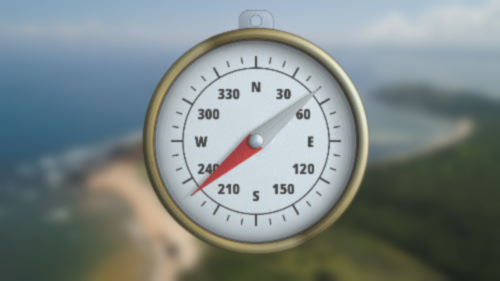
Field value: {"value": 230, "unit": "°"}
